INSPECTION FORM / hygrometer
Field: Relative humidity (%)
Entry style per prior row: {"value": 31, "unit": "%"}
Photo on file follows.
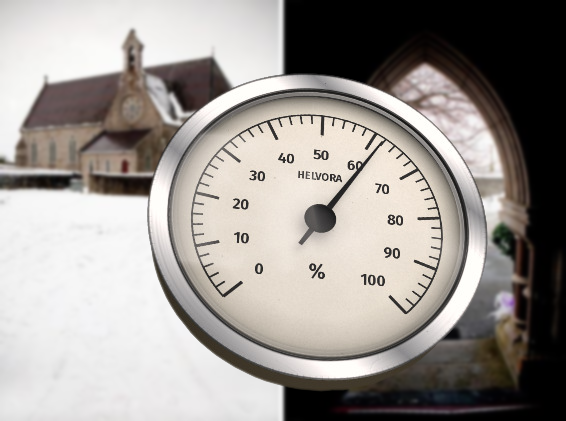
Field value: {"value": 62, "unit": "%"}
